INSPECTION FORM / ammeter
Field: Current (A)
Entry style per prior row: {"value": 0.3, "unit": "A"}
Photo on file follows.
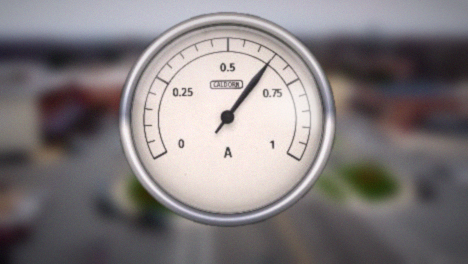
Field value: {"value": 0.65, "unit": "A"}
